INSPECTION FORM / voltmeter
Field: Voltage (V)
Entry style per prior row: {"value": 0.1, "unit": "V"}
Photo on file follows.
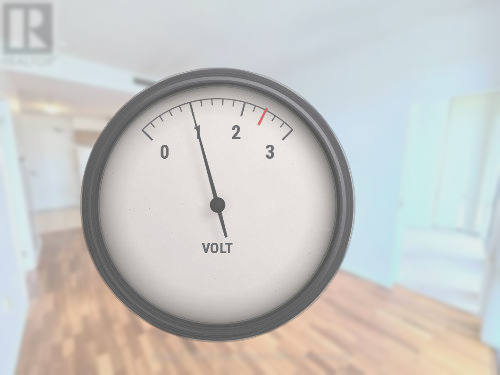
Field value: {"value": 1, "unit": "V"}
